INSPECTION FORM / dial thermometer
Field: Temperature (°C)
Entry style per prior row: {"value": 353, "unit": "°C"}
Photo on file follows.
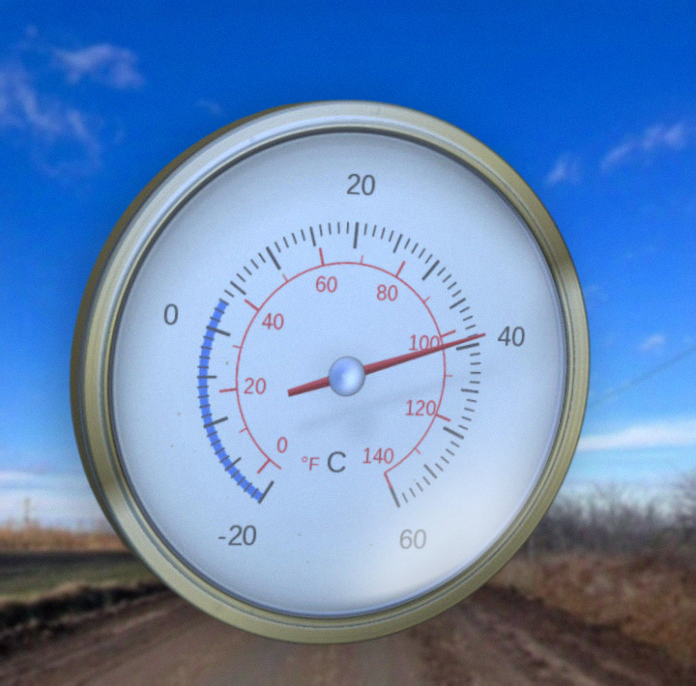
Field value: {"value": 39, "unit": "°C"}
